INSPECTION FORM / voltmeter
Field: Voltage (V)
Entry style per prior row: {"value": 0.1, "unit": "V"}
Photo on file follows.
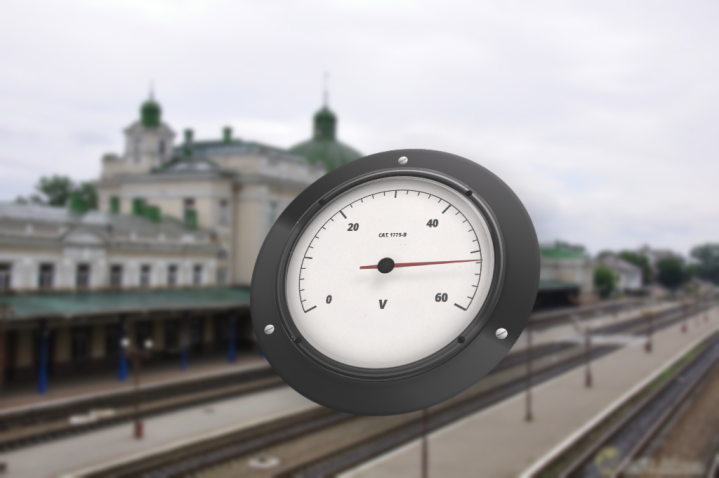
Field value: {"value": 52, "unit": "V"}
